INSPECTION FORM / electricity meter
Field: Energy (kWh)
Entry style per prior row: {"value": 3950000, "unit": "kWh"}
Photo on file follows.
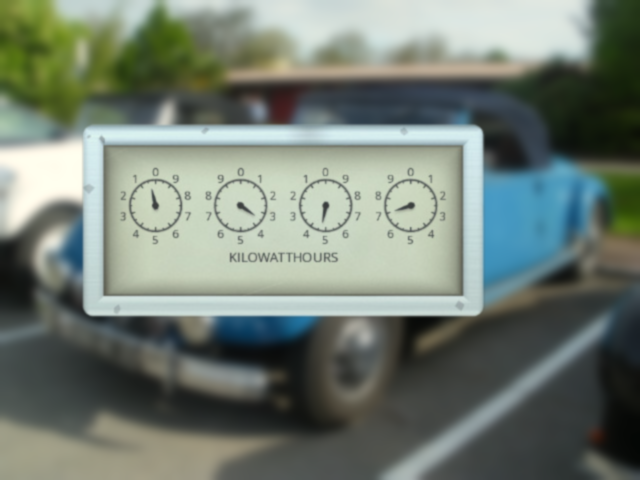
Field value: {"value": 347, "unit": "kWh"}
